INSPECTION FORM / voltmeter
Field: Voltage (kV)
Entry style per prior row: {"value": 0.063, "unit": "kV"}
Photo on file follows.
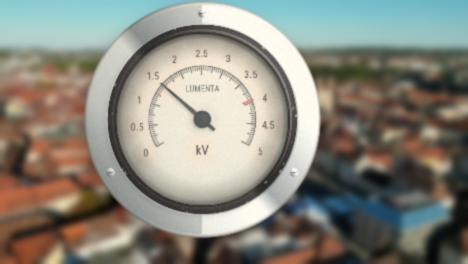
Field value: {"value": 1.5, "unit": "kV"}
